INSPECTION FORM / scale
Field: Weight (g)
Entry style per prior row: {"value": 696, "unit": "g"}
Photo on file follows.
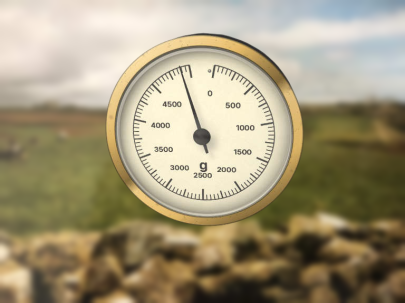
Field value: {"value": 4900, "unit": "g"}
